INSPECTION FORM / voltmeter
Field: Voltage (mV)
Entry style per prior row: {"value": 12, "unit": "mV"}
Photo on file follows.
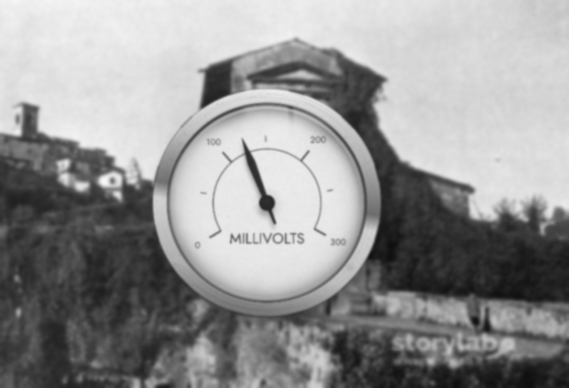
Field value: {"value": 125, "unit": "mV"}
